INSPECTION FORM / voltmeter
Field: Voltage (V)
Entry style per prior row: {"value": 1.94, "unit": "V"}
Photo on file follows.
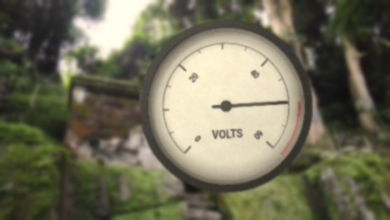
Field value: {"value": 50, "unit": "V"}
